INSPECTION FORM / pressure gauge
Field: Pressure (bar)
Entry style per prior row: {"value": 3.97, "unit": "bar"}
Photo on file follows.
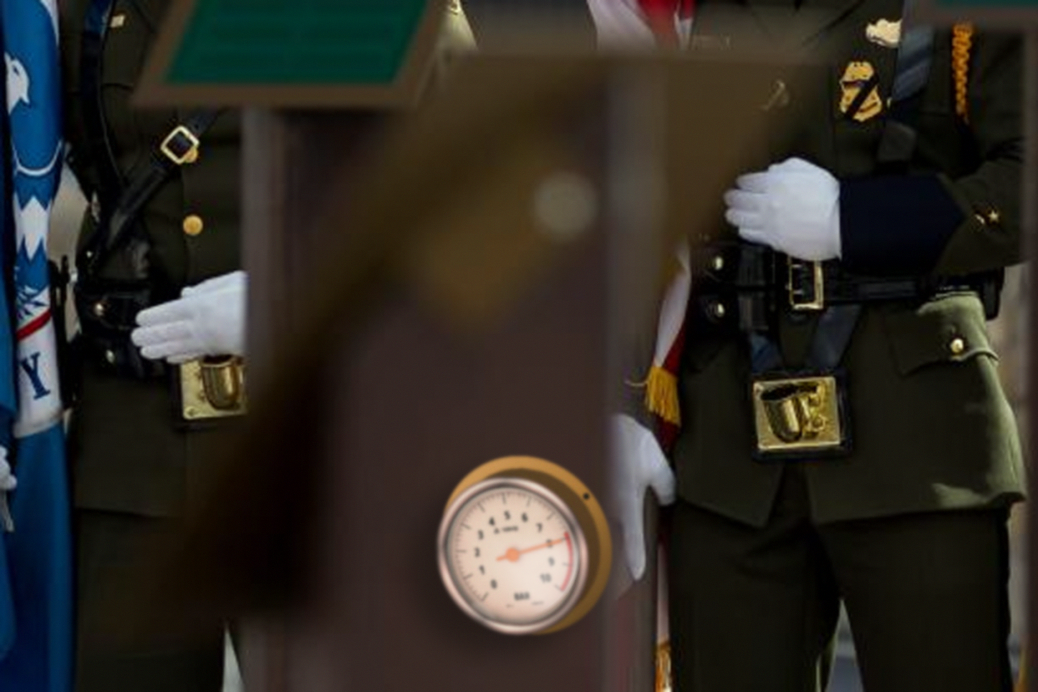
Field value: {"value": 8, "unit": "bar"}
